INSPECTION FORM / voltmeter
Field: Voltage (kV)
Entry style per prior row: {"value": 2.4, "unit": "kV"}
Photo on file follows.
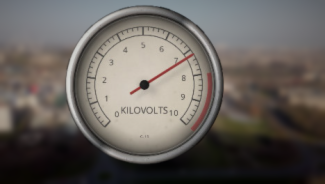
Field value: {"value": 7.2, "unit": "kV"}
